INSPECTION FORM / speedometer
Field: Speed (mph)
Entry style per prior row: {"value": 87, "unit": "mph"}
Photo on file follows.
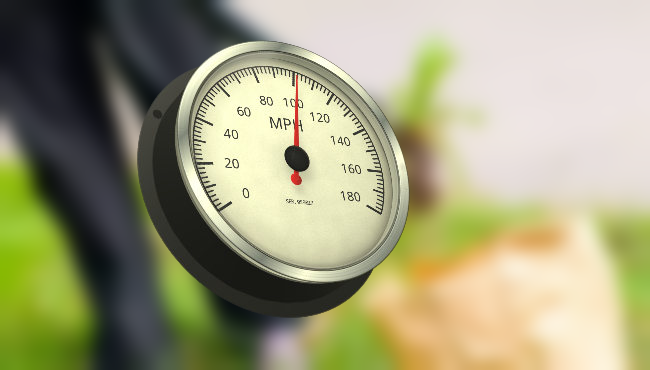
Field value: {"value": 100, "unit": "mph"}
